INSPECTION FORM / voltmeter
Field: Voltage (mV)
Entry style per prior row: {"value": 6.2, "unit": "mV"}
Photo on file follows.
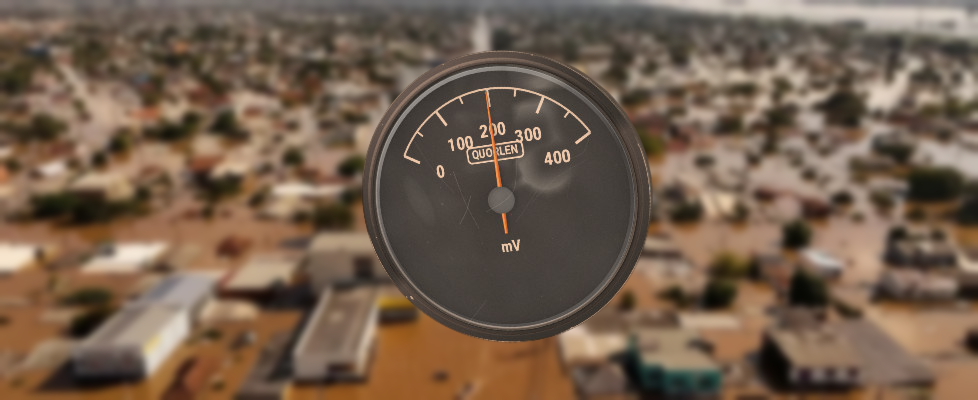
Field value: {"value": 200, "unit": "mV"}
